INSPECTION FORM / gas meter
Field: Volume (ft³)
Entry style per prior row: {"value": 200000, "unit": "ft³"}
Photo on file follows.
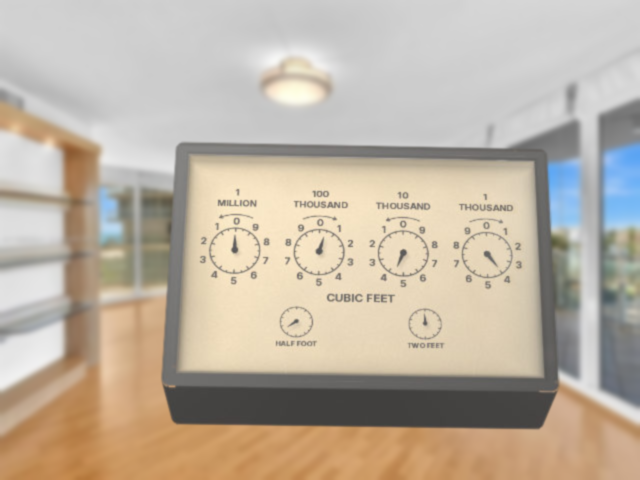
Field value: {"value": 4400, "unit": "ft³"}
